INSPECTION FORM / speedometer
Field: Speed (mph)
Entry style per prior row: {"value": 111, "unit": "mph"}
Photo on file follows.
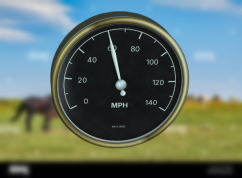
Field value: {"value": 60, "unit": "mph"}
